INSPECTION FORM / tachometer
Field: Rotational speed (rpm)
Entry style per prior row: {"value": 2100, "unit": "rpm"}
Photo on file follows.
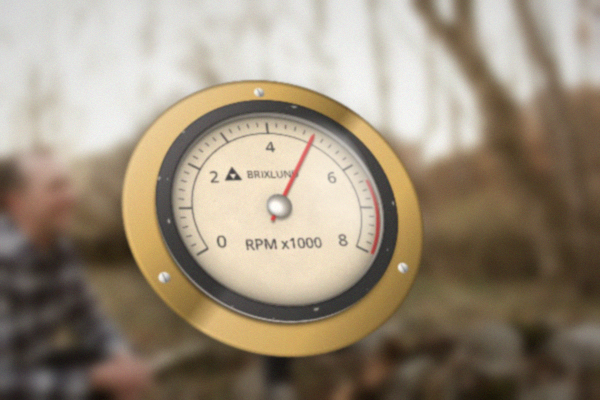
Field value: {"value": 5000, "unit": "rpm"}
